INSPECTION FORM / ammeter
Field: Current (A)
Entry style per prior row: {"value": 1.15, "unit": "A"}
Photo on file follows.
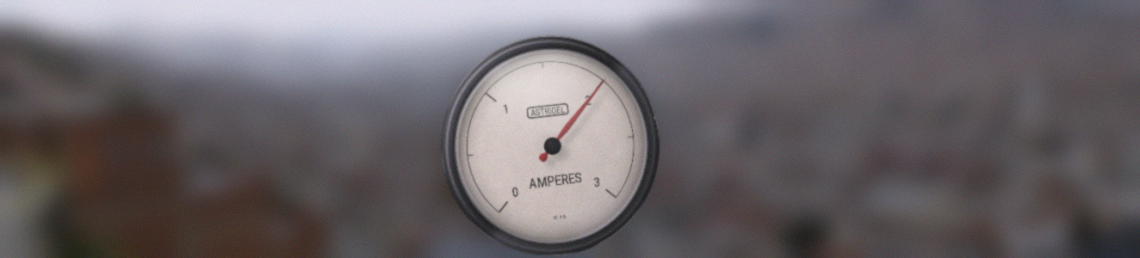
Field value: {"value": 2, "unit": "A"}
